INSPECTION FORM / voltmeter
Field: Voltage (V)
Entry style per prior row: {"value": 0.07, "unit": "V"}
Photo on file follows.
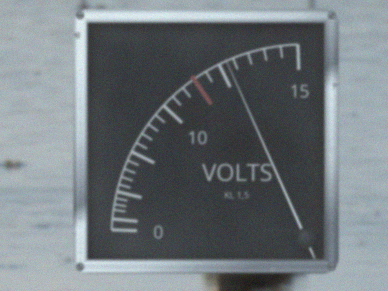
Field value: {"value": 12.75, "unit": "V"}
